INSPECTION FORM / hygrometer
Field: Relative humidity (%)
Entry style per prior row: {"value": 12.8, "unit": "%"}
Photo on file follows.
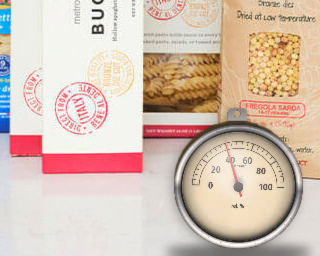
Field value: {"value": 40, "unit": "%"}
